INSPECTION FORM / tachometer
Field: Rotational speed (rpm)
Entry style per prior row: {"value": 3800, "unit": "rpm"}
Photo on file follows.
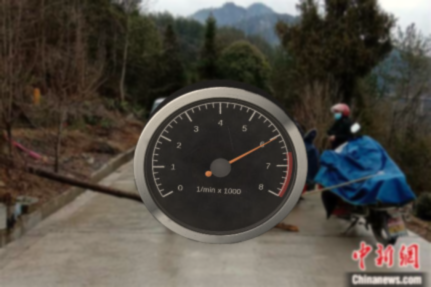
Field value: {"value": 6000, "unit": "rpm"}
